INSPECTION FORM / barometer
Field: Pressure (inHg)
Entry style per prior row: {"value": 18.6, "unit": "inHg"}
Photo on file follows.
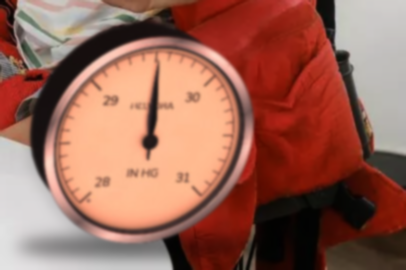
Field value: {"value": 29.5, "unit": "inHg"}
